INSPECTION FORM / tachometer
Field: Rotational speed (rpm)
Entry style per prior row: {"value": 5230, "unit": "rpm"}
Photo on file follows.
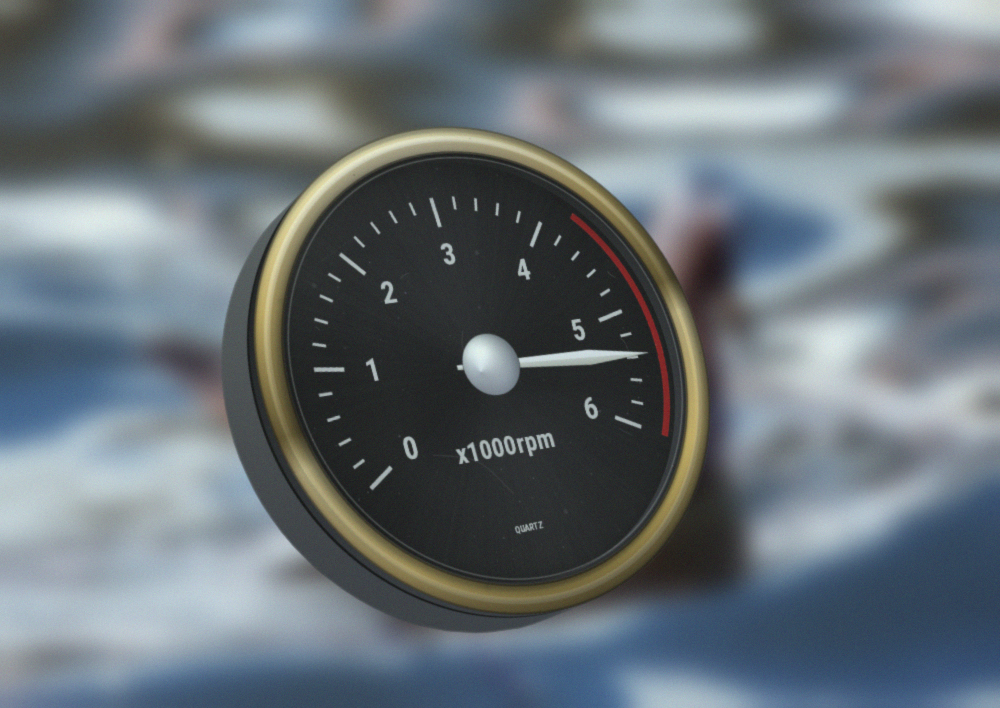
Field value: {"value": 5400, "unit": "rpm"}
